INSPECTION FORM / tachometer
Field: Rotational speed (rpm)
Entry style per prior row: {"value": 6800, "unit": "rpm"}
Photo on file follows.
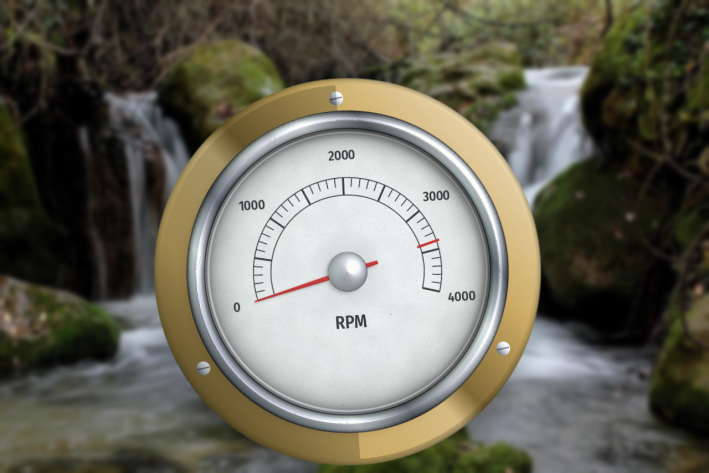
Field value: {"value": 0, "unit": "rpm"}
